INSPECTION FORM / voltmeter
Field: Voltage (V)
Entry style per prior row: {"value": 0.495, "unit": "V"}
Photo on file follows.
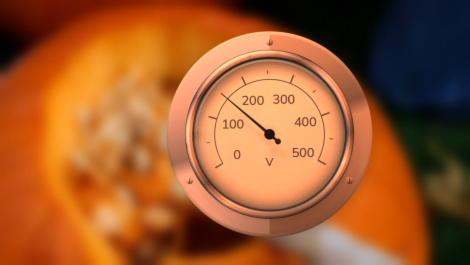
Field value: {"value": 150, "unit": "V"}
